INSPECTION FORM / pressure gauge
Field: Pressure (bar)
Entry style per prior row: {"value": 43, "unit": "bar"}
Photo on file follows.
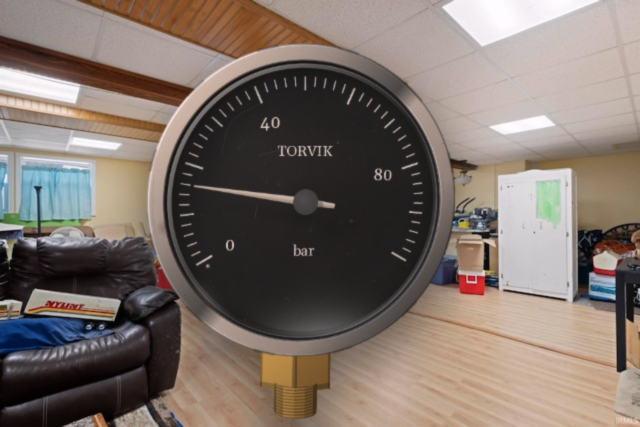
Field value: {"value": 16, "unit": "bar"}
